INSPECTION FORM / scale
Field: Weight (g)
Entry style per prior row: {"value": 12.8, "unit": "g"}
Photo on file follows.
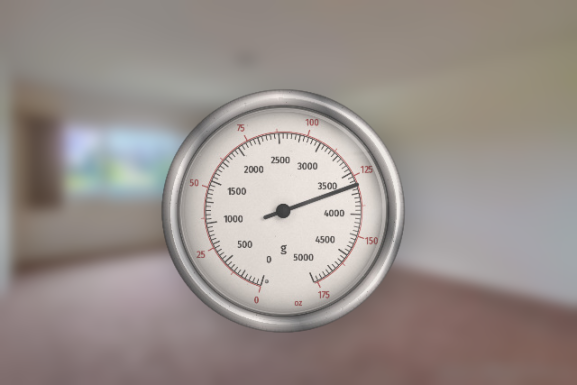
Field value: {"value": 3650, "unit": "g"}
